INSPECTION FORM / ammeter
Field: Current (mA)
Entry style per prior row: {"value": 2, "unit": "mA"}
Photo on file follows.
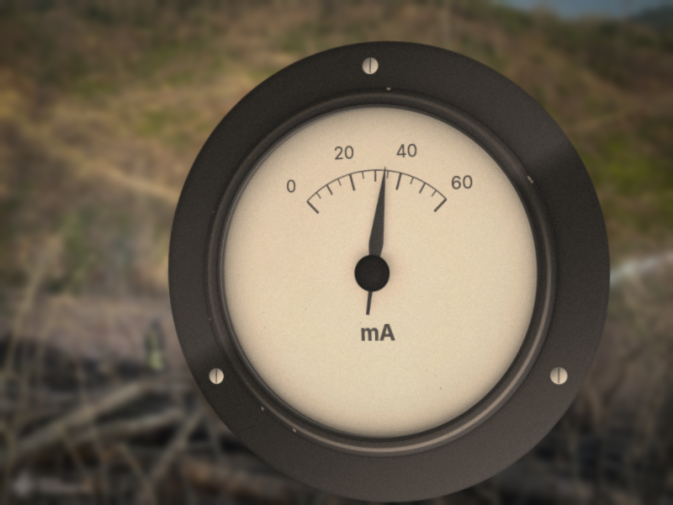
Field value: {"value": 35, "unit": "mA"}
